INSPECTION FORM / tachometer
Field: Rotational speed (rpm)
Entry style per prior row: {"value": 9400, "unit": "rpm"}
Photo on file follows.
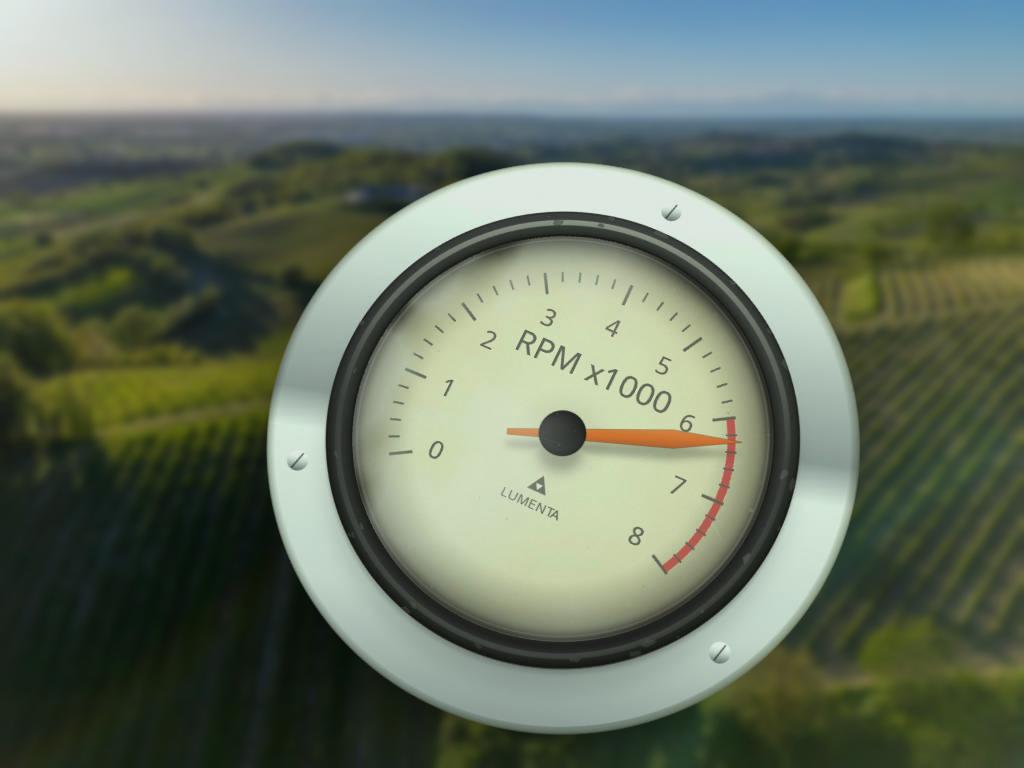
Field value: {"value": 6300, "unit": "rpm"}
